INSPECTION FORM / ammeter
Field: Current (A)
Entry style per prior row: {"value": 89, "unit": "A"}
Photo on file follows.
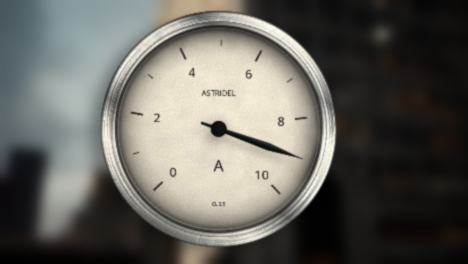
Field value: {"value": 9, "unit": "A"}
